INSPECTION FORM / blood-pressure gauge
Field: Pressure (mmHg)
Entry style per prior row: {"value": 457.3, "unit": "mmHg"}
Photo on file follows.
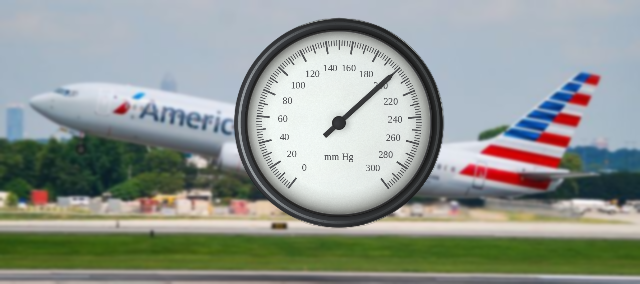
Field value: {"value": 200, "unit": "mmHg"}
